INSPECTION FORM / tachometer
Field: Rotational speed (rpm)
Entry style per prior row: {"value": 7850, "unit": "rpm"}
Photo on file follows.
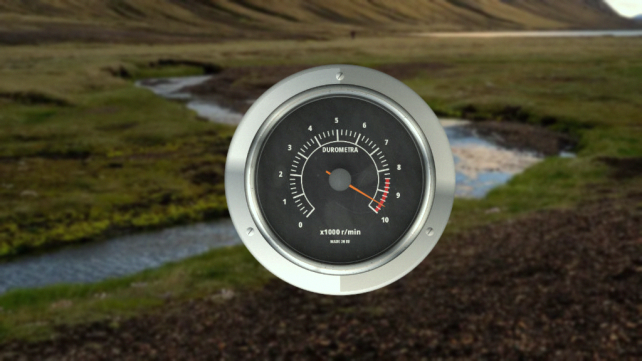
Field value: {"value": 9600, "unit": "rpm"}
